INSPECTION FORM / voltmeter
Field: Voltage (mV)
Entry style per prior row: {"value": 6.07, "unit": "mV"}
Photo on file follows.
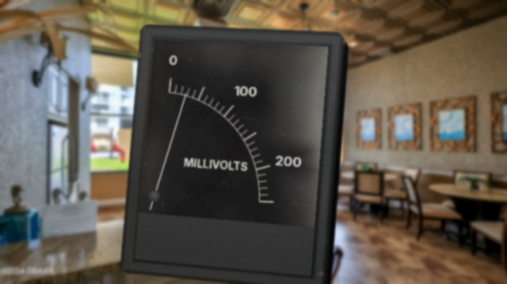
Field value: {"value": 30, "unit": "mV"}
